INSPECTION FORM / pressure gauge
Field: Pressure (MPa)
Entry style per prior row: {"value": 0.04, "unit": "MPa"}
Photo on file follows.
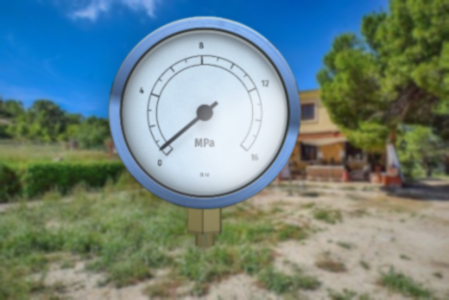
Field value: {"value": 0.5, "unit": "MPa"}
